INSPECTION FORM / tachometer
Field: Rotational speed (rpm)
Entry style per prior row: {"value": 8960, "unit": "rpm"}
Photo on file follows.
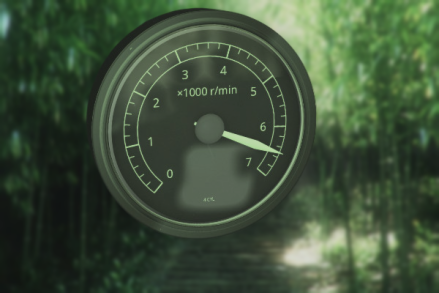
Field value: {"value": 6500, "unit": "rpm"}
